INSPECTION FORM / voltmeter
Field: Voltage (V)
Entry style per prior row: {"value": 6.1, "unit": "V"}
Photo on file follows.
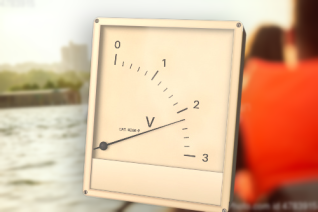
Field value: {"value": 2.2, "unit": "V"}
